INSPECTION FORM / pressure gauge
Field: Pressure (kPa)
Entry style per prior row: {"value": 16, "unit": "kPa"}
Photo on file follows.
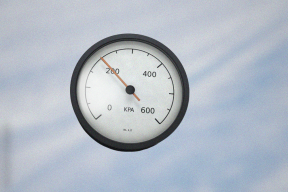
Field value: {"value": 200, "unit": "kPa"}
